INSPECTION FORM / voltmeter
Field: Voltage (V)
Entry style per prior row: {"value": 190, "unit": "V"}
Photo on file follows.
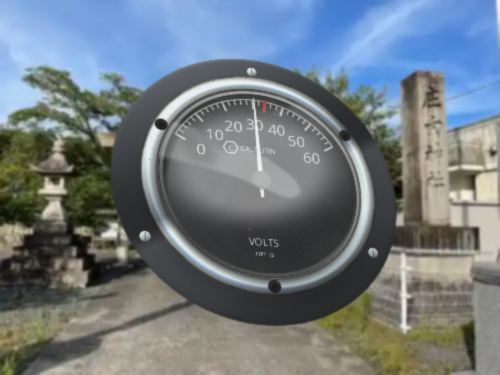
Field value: {"value": 30, "unit": "V"}
